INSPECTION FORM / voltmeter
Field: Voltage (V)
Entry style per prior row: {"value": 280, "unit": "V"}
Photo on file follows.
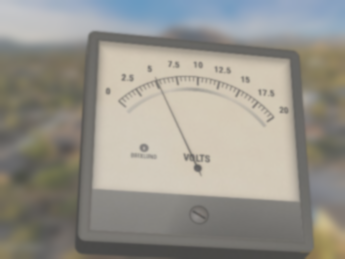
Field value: {"value": 5, "unit": "V"}
